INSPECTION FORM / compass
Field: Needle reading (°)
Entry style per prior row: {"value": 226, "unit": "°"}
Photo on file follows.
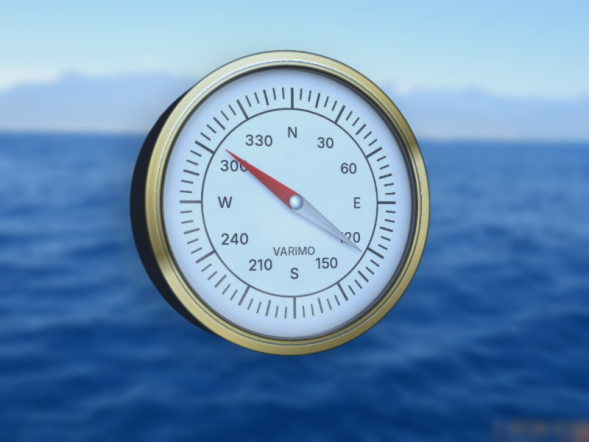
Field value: {"value": 305, "unit": "°"}
